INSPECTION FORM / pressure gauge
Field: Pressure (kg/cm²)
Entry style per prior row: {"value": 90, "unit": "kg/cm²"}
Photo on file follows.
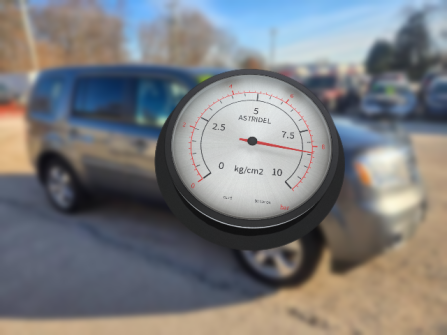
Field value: {"value": 8.5, "unit": "kg/cm²"}
